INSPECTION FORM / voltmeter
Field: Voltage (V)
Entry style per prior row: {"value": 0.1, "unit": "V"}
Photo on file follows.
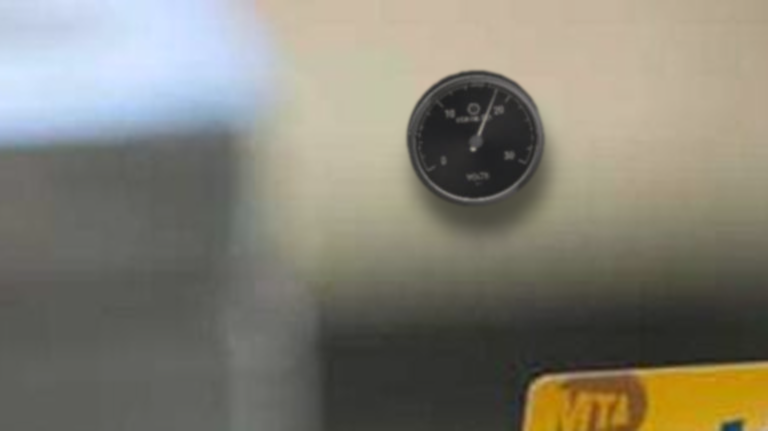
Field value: {"value": 18, "unit": "V"}
